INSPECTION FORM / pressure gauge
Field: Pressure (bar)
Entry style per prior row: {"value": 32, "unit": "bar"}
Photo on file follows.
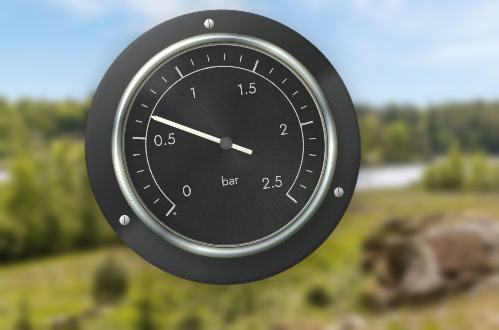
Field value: {"value": 0.65, "unit": "bar"}
